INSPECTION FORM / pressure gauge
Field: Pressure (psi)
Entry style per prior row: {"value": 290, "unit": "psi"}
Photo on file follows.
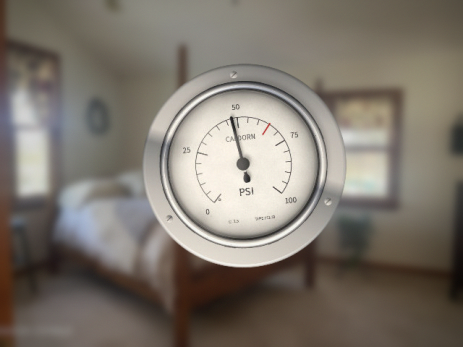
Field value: {"value": 47.5, "unit": "psi"}
